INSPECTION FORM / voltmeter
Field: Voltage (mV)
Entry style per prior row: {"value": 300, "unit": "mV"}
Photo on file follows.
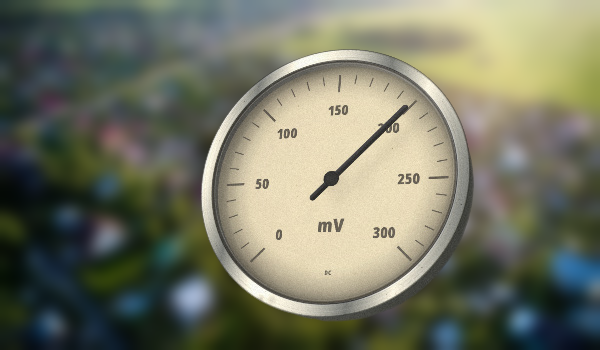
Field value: {"value": 200, "unit": "mV"}
